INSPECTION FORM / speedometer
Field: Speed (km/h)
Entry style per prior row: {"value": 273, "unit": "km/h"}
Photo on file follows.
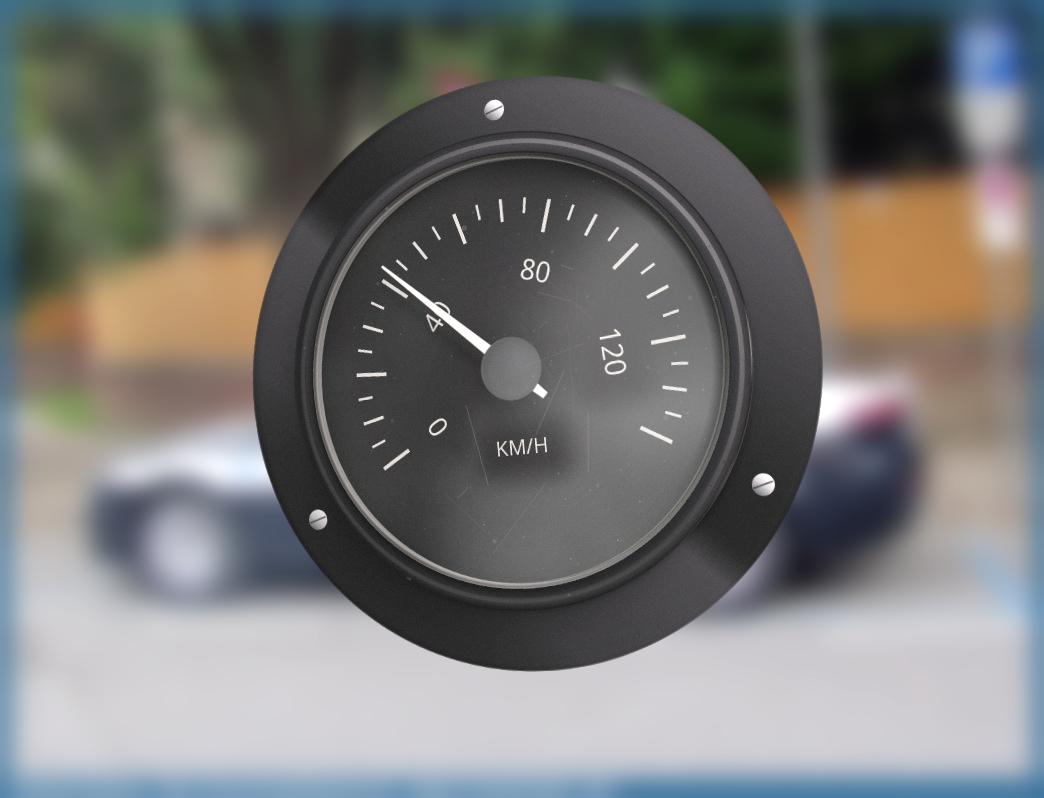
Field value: {"value": 42.5, "unit": "km/h"}
